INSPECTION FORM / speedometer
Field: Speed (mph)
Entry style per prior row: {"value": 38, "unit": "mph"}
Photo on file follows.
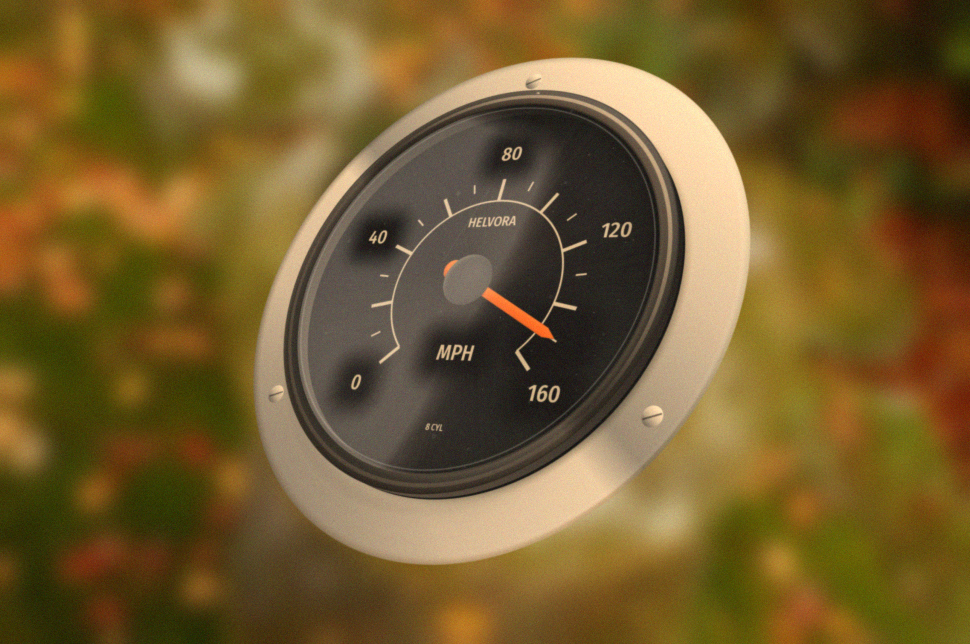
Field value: {"value": 150, "unit": "mph"}
